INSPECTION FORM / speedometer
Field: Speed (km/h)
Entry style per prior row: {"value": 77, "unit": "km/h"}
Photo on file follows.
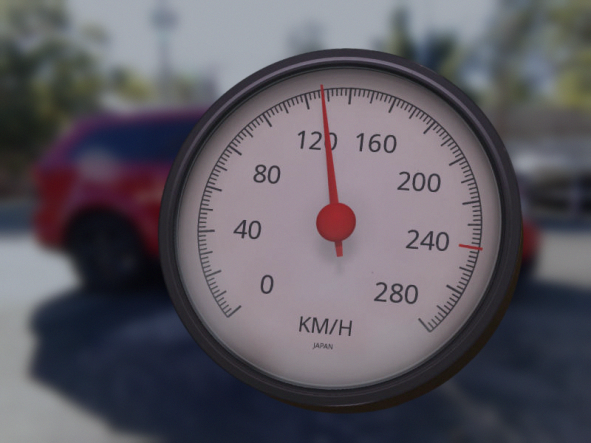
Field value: {"value": 128, "unit": "km/h"}
